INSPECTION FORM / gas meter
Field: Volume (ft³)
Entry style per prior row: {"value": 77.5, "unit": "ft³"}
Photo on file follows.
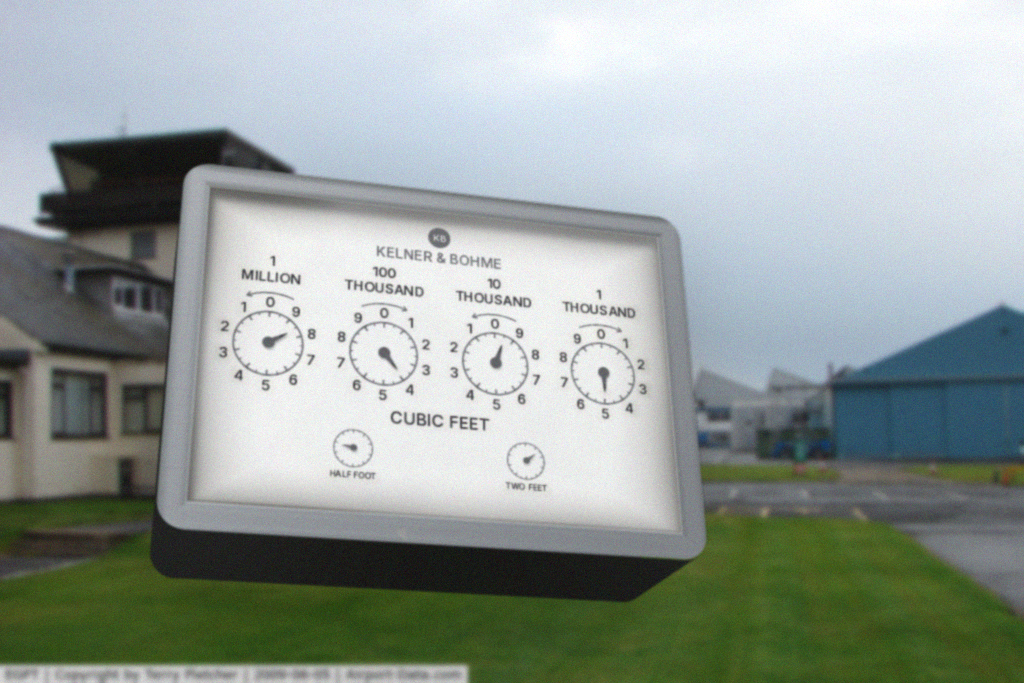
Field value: {"value": 839500, "unit": "ft³"}
